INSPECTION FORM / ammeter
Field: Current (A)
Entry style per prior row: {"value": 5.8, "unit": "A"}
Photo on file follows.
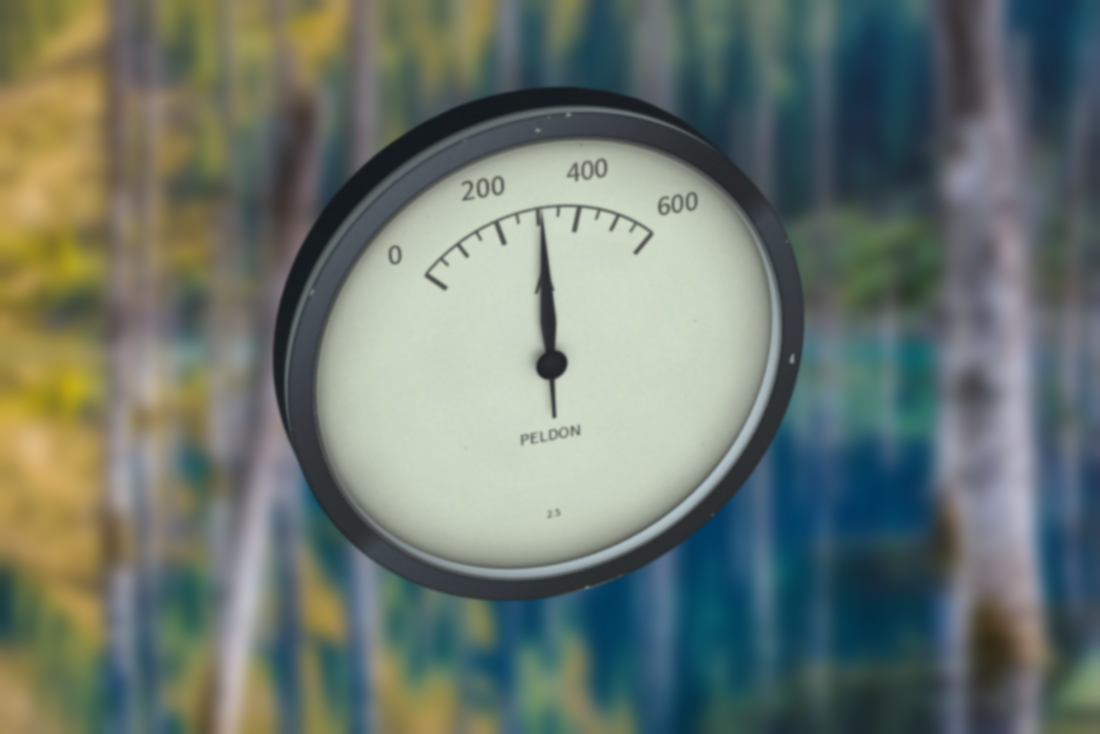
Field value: {"value": 300, "unit": "A"}
